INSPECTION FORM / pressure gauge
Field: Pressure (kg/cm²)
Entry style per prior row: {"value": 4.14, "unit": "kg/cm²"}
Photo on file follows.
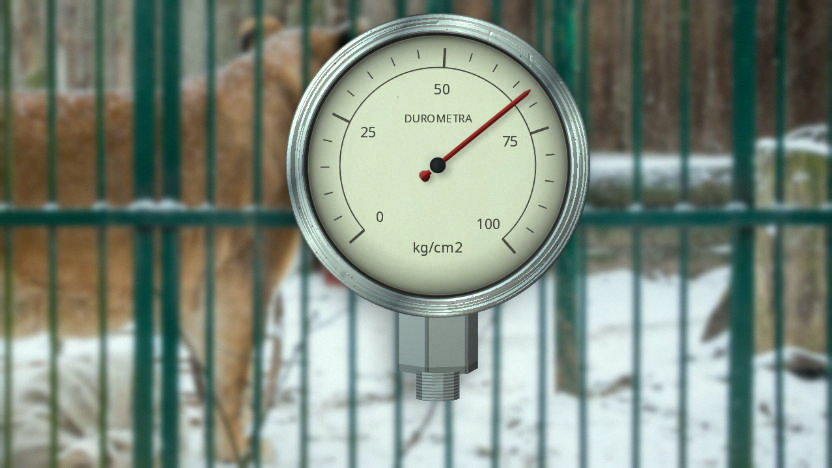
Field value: {"value": 67.5, "unit": "kg/cm²"}
